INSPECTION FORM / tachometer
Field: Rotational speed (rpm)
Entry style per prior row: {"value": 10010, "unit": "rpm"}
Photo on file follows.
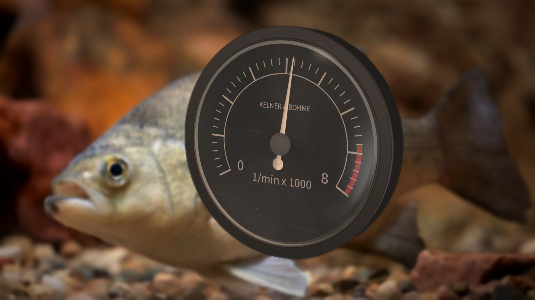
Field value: {"value": 4200, "unit": "rpm"}
